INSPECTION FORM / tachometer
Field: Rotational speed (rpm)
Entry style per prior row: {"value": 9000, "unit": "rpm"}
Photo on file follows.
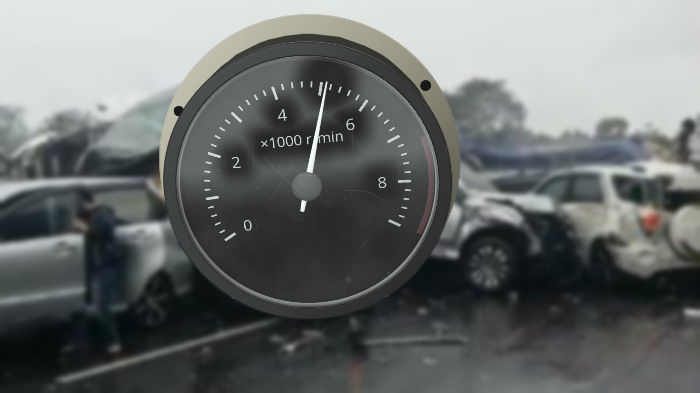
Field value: {"value": 5100, "unit": "rpm"}
